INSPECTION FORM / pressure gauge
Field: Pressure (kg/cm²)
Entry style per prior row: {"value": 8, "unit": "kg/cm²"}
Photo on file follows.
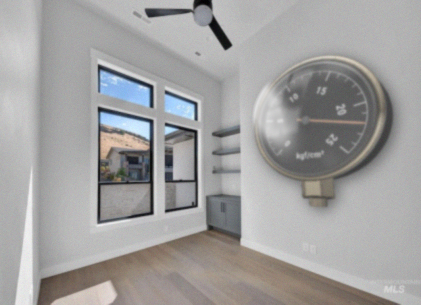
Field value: {"value": 22, "unit": "kg/cm²"}
